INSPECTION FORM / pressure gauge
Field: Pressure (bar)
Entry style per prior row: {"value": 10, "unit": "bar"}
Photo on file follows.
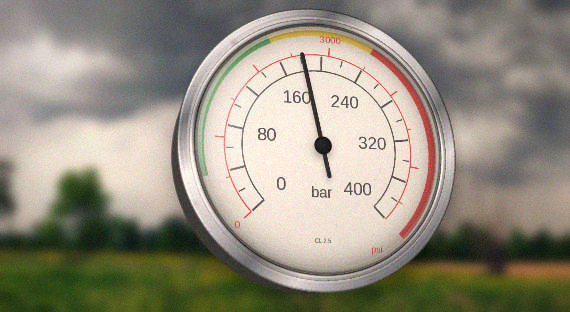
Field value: {"value": 180, "unit": "bar"}
